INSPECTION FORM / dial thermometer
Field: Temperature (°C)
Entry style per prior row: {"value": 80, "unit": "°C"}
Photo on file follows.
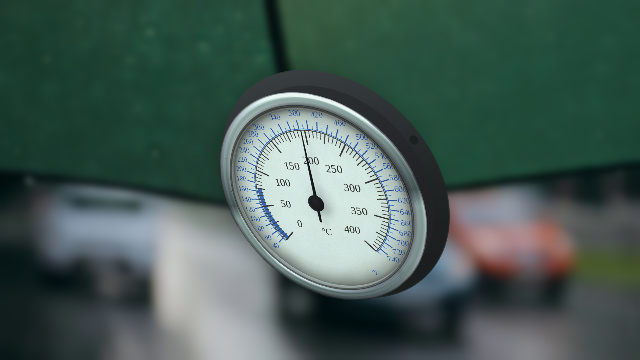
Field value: {"value": 200, "unit": "°C"}
